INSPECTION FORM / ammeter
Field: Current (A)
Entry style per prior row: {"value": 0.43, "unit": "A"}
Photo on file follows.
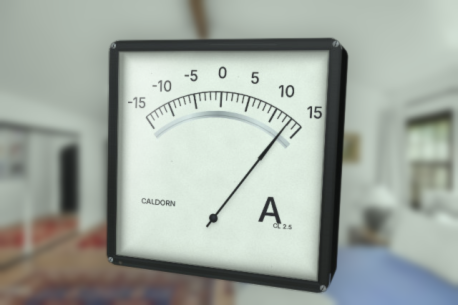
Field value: {"value": 13, "unit": "A"}
